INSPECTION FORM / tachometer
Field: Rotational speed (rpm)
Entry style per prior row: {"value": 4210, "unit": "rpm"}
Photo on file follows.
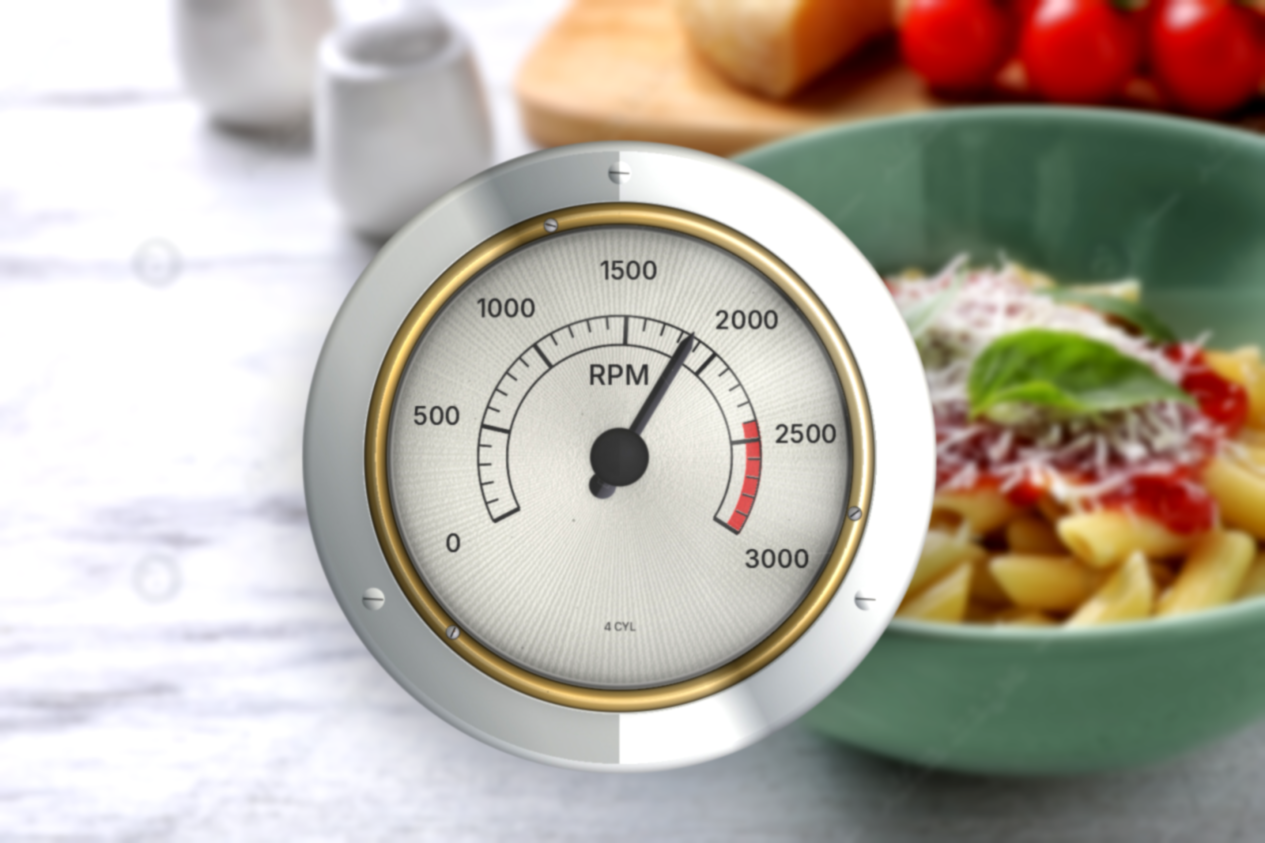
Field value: {"value": 1850, "unit": "rpm"}
